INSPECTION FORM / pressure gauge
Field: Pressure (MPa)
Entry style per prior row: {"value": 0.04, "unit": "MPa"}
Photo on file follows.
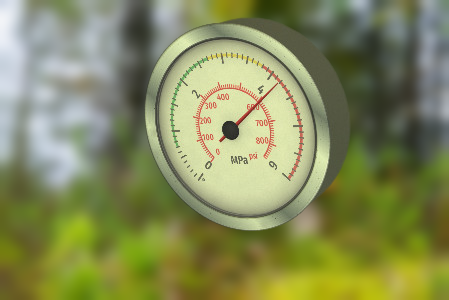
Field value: {"value": 4.2, "unit": "MPa"}
